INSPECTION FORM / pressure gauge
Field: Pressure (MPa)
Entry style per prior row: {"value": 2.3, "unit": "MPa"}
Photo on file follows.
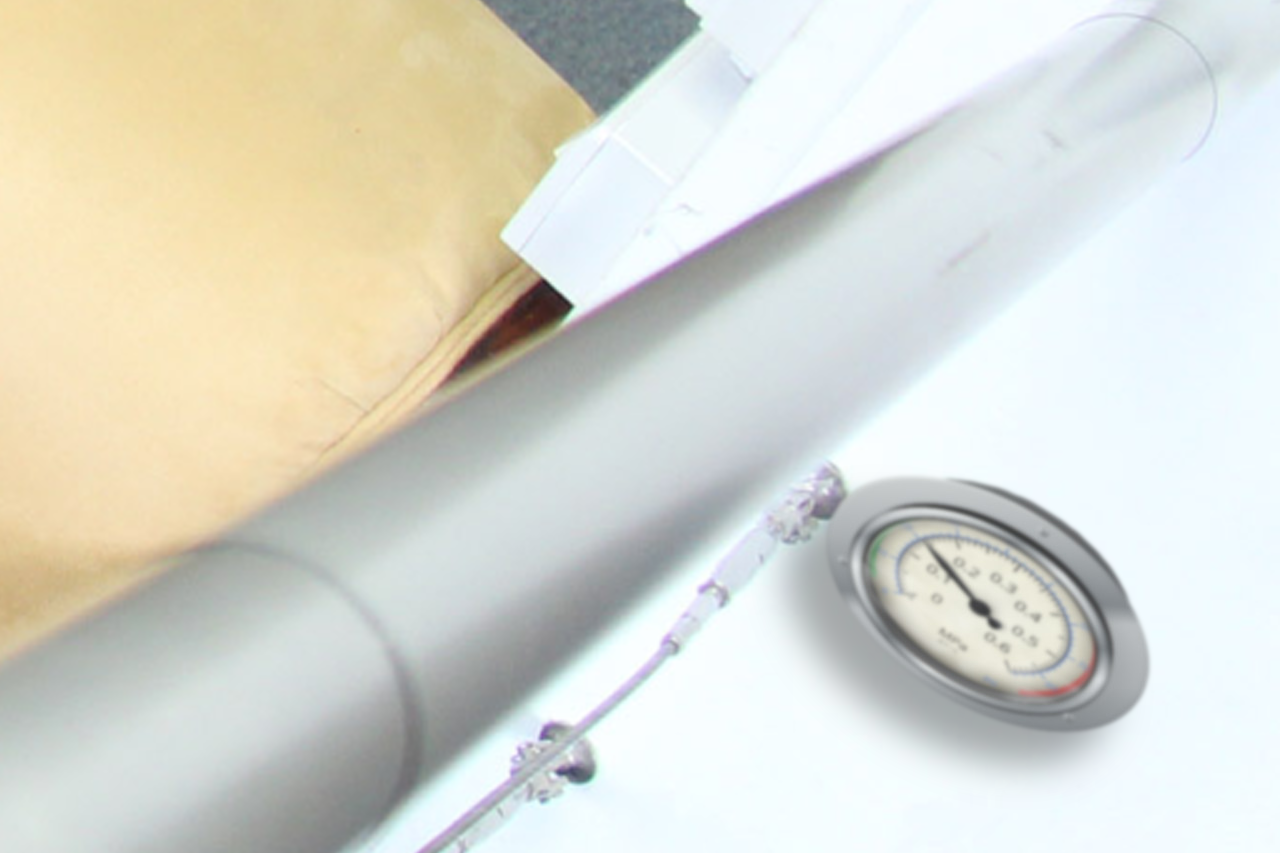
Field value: {"value": 0.15, "unit": "MPa"}
